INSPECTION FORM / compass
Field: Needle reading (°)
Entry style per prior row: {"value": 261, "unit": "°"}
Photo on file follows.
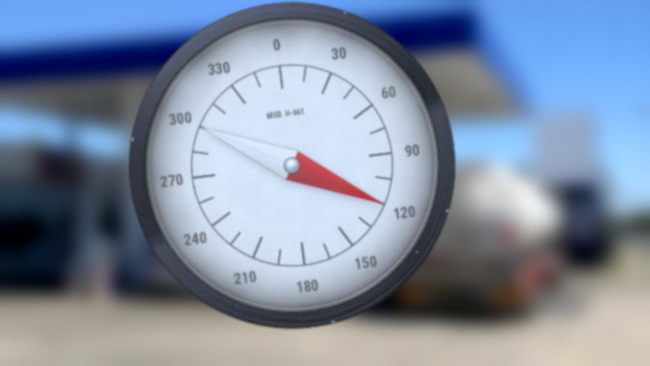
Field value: {"value": 120, "unit": "°"}
